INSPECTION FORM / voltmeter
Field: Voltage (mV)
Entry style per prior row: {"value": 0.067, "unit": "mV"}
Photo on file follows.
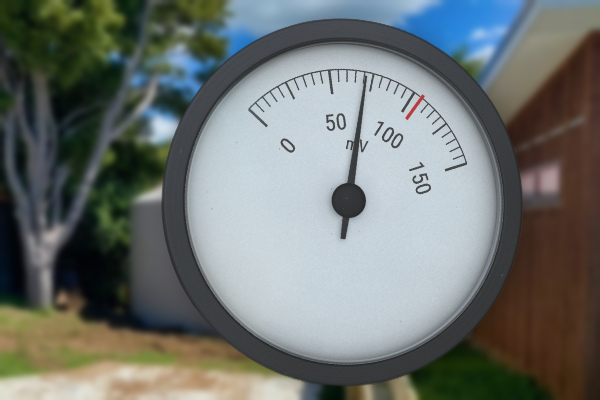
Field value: {"value": 70, "unit": "mV"}
